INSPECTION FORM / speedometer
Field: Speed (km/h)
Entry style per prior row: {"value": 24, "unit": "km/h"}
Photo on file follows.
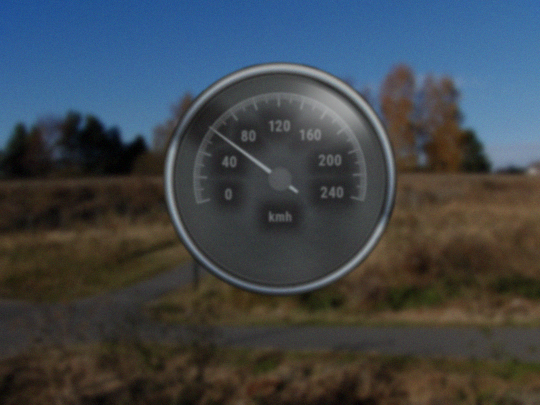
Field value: {"value": 60, "unit": "km/h"}
